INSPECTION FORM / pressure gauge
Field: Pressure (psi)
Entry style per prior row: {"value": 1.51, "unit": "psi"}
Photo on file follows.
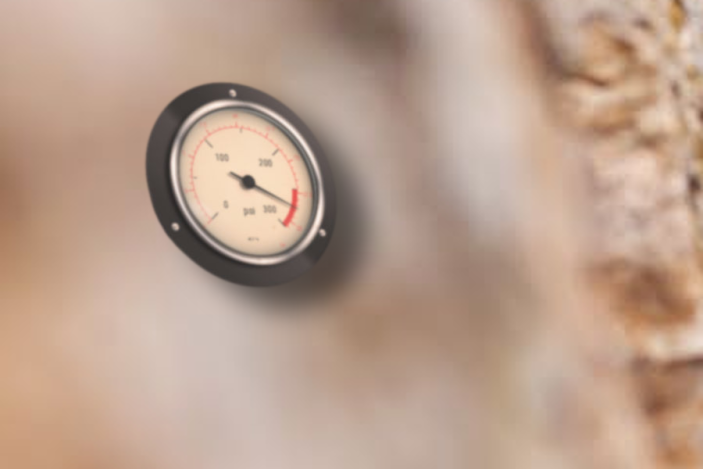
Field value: {"value": 275, "unit": "psi"}
